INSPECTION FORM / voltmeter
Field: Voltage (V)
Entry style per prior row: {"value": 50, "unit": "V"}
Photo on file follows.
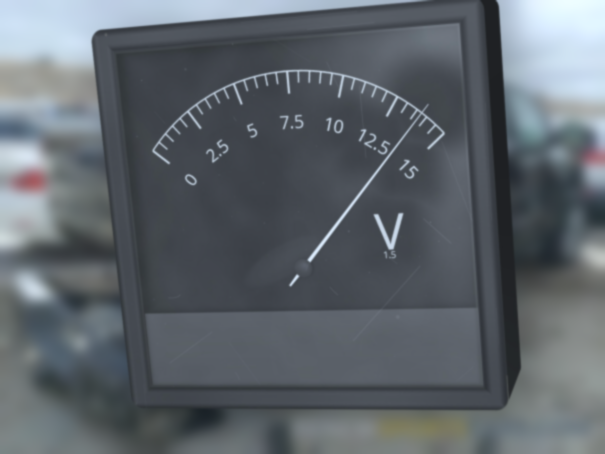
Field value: {"value": 13.75, "unit": "V"}
